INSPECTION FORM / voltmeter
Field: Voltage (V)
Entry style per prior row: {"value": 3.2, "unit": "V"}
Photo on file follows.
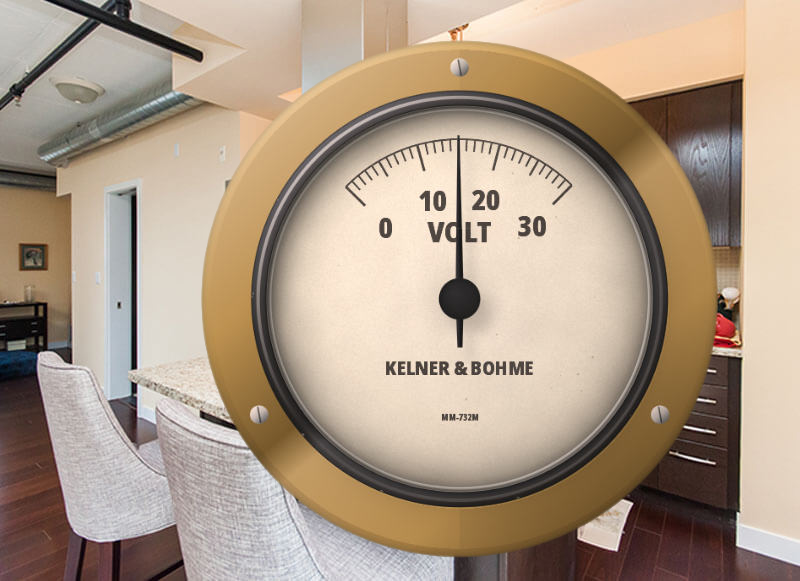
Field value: {"value": 15, "unit": "V"}
